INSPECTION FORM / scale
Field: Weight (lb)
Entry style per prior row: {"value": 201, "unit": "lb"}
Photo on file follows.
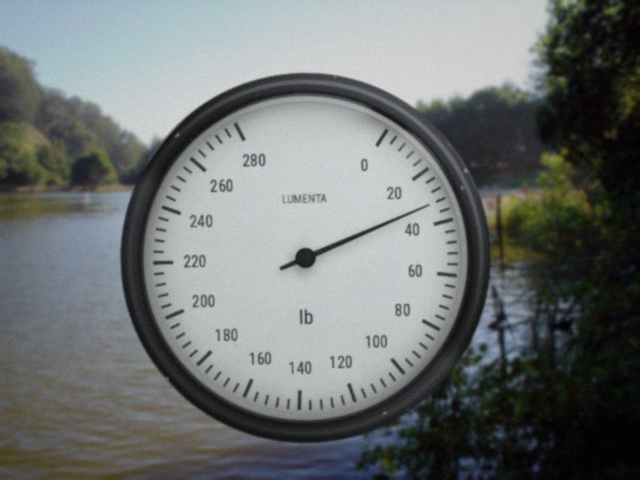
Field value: {"value": 32, "unit": "lb"}
